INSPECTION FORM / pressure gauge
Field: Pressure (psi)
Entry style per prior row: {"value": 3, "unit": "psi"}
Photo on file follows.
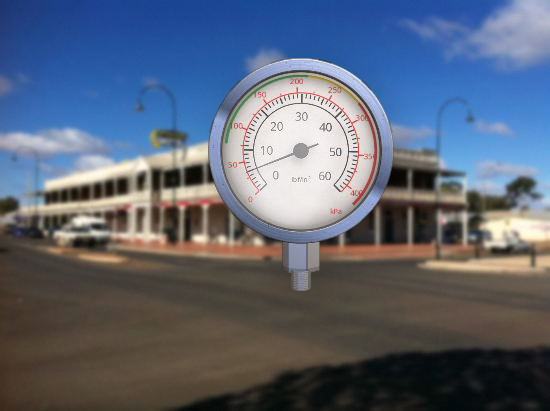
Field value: {"value": 5, "unit": "psi"}
